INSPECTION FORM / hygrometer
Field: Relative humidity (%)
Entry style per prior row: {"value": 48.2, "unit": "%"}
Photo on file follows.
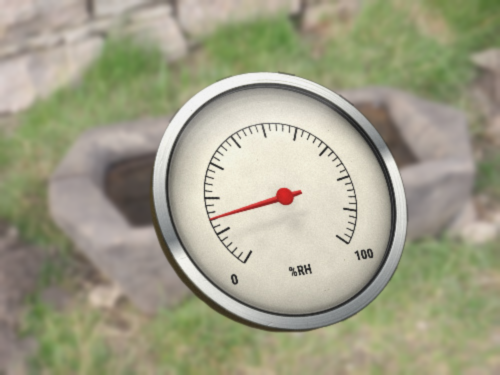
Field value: {"value": 14, "unit": "%"}
